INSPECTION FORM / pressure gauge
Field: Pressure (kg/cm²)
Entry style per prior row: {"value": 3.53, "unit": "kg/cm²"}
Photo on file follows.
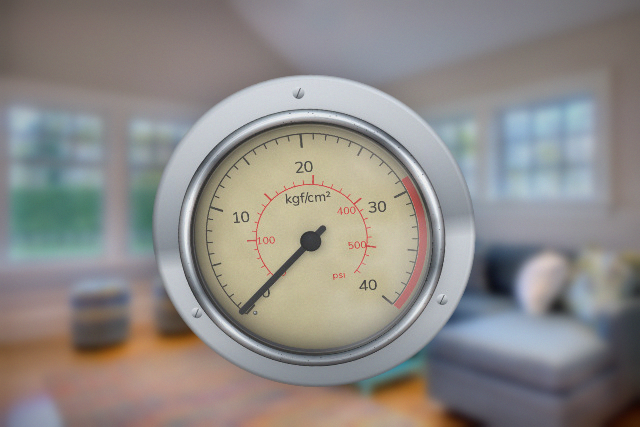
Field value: {"value": 0.5, "unit": "kg/cm²"}
